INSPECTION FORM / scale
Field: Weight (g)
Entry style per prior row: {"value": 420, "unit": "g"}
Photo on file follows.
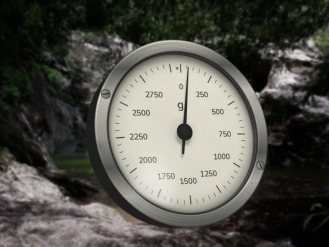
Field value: {"value": 50, "unit": "g"}
